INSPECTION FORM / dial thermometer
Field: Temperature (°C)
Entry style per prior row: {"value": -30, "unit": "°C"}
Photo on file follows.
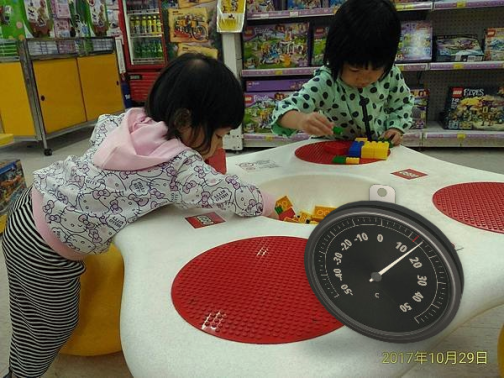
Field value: {"value": 14, "unit": "°C"}
